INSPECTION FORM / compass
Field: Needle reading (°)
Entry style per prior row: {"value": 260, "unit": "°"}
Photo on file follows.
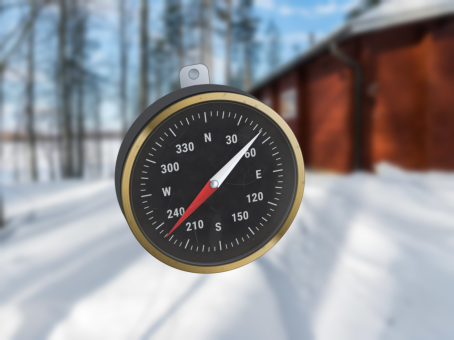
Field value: {"value": 230, "unit": "°"}
